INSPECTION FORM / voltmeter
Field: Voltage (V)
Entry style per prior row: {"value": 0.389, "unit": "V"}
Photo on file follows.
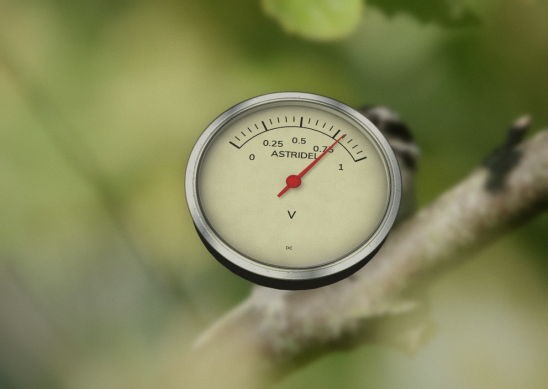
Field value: {"value": 0.8, "unit": "V"}
